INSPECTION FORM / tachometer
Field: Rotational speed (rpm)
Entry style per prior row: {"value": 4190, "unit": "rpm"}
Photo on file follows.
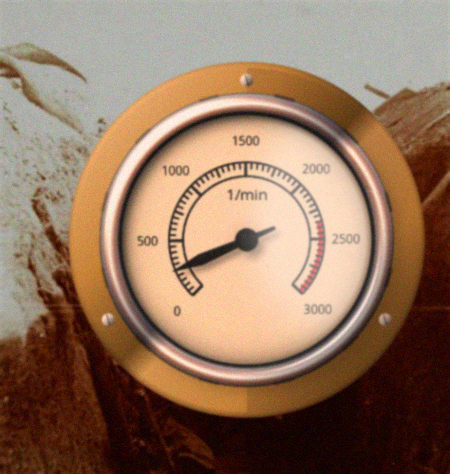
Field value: {"value": 250, "unit": "rpm"}
